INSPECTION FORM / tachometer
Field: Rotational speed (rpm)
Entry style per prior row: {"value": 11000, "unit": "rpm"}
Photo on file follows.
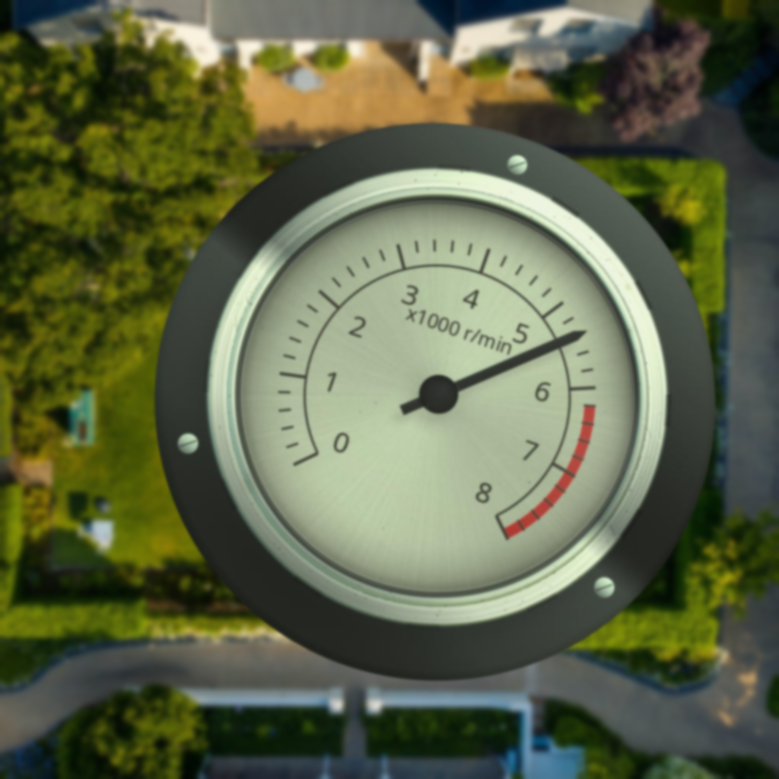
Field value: {"value": 5400, "unit": "rpm"}
